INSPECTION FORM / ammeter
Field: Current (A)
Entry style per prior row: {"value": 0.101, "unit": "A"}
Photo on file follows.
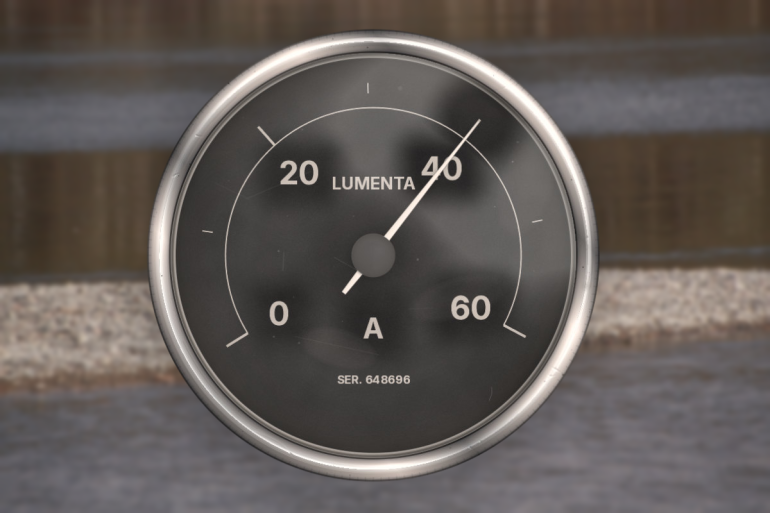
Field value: {"value": 40, "unit": "A"}
